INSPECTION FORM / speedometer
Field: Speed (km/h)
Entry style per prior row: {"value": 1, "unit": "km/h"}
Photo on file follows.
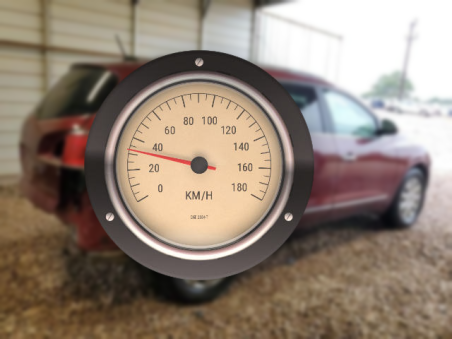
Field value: {"value": 32.5, "unit": "km/h"}
